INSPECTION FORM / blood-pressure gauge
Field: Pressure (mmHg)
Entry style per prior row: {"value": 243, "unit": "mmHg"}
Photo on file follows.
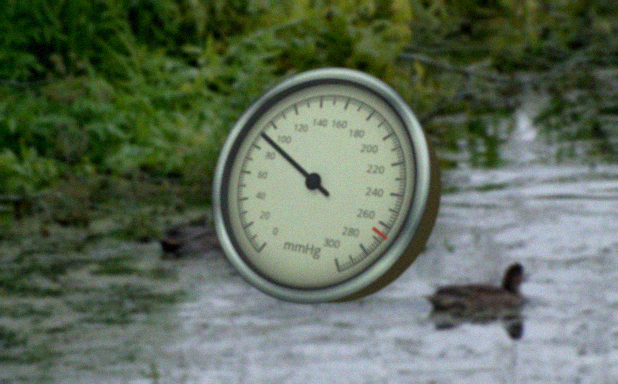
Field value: {"value": 90, "unit": "mmHg"}
